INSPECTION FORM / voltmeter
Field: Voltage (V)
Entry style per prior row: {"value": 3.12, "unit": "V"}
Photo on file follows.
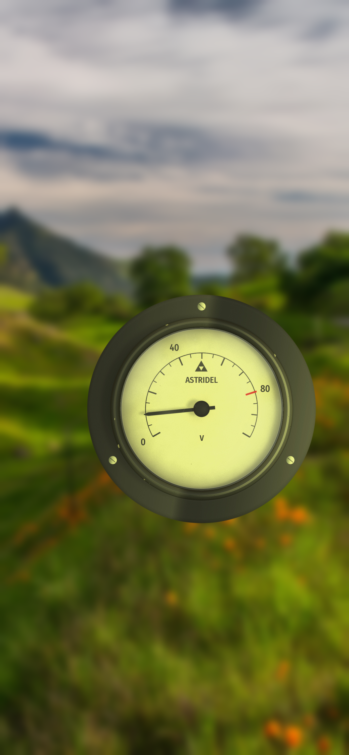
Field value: {"value": 10, "unit": "V"}
